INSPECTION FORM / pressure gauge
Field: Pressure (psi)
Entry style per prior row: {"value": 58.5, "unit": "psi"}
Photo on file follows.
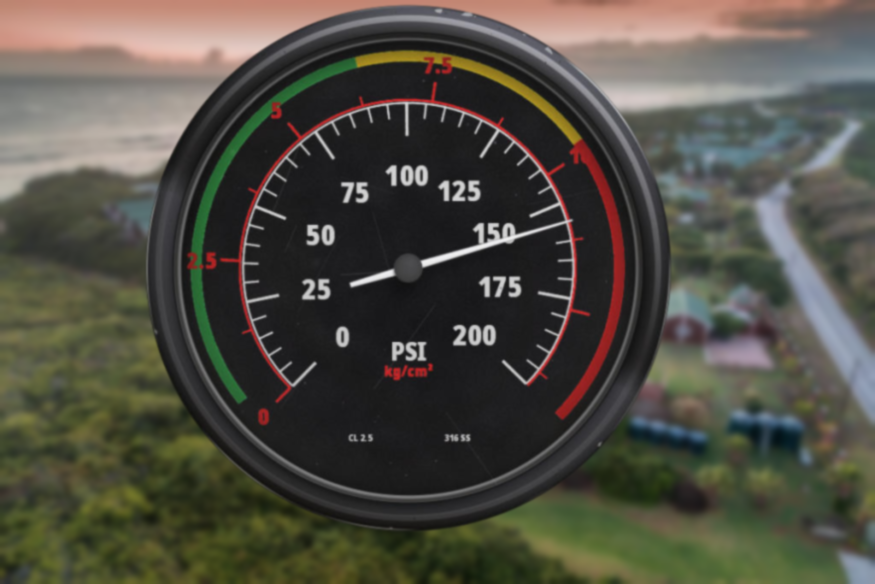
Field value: {"value": 155, "unit": "psi"}
